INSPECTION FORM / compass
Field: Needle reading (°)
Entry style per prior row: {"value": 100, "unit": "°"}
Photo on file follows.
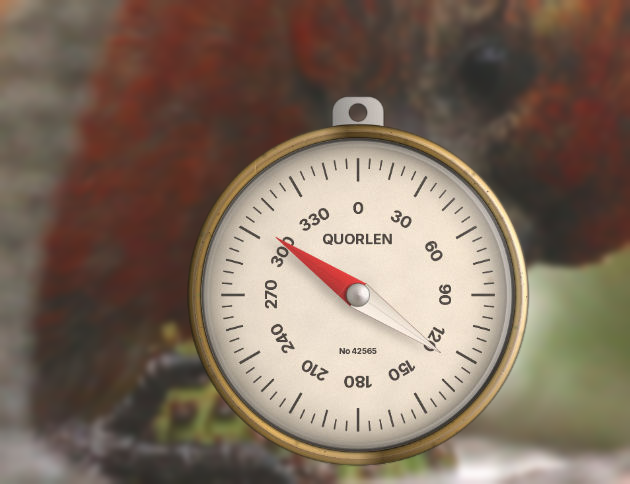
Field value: {"value": 305, "unit": "°"}
